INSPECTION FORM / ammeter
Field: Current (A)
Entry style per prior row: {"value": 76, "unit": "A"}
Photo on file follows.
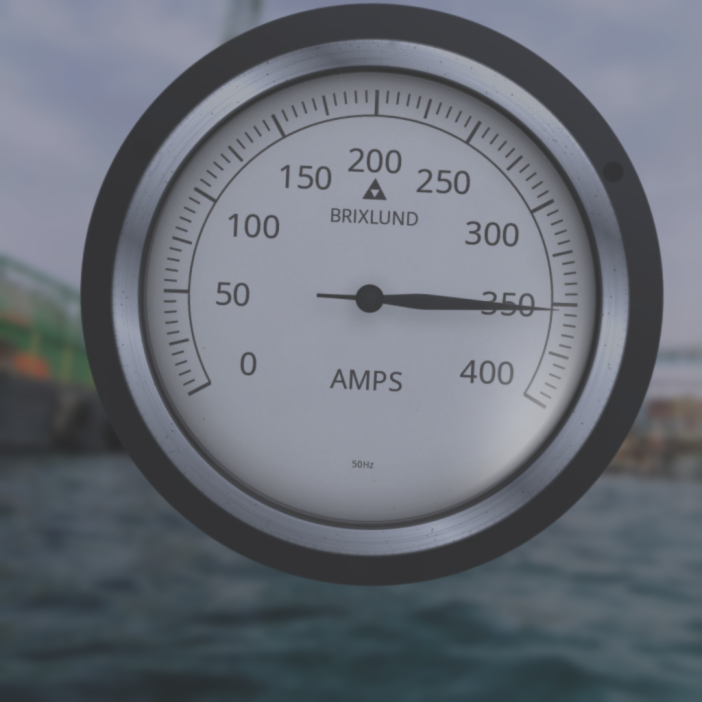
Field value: {"value": 352.5, "unit": "A"}
